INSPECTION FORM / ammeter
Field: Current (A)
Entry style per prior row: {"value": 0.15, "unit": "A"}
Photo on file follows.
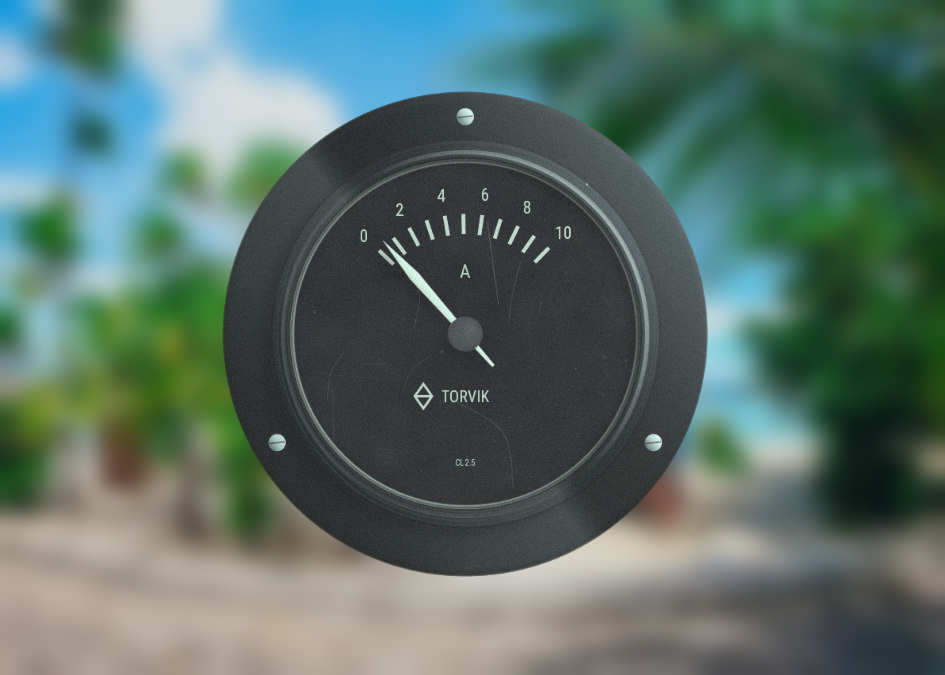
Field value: {"value": 0.5, "unit": "A"}
